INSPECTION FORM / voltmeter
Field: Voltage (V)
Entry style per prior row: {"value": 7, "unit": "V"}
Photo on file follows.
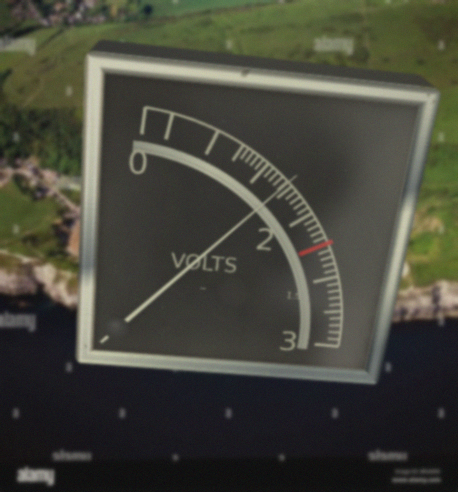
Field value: {"value": 1.7, "unit": "V"}
